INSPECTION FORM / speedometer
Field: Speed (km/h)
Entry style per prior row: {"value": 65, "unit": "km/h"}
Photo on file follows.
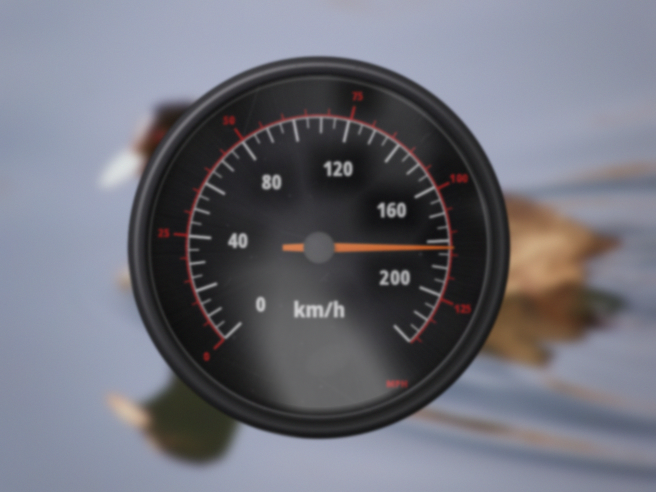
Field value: {"value": 182.5, "unit": "km/h"}
